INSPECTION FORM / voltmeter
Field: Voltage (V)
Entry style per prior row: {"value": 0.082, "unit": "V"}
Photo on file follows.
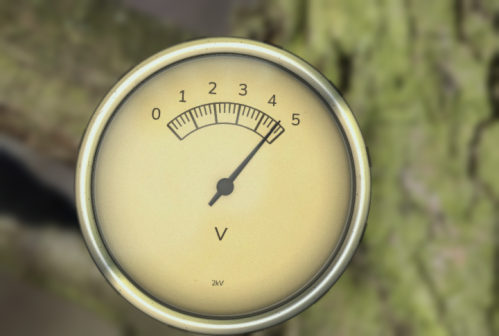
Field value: {"value": 4.6, "unit": "V"}
